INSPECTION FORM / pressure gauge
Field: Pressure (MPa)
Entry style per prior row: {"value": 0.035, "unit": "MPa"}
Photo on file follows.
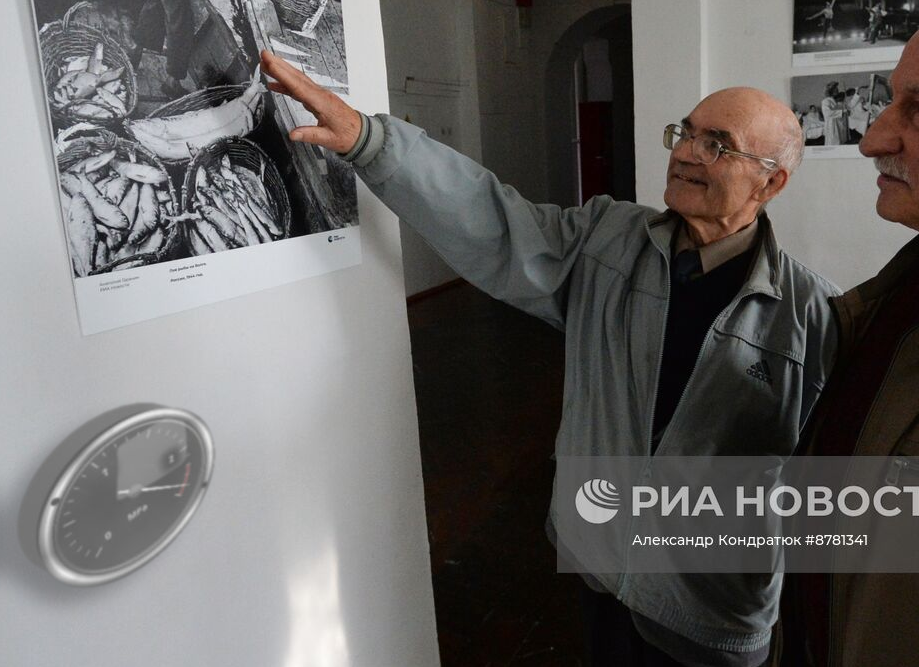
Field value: {"value": 2.4, "unit": "MPa"}
